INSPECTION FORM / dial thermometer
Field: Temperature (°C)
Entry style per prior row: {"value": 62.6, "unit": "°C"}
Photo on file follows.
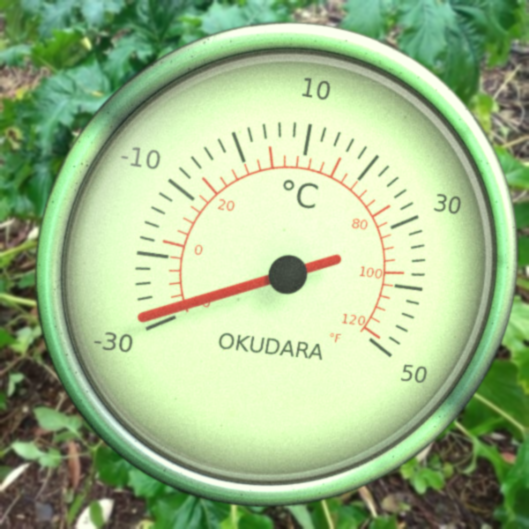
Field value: {"value": -28, "unit": "°C"}
